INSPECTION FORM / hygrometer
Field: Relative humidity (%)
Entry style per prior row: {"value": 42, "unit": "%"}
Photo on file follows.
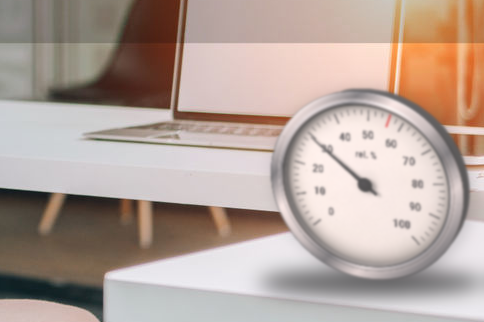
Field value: {"value": 30, "unit": "%"}
